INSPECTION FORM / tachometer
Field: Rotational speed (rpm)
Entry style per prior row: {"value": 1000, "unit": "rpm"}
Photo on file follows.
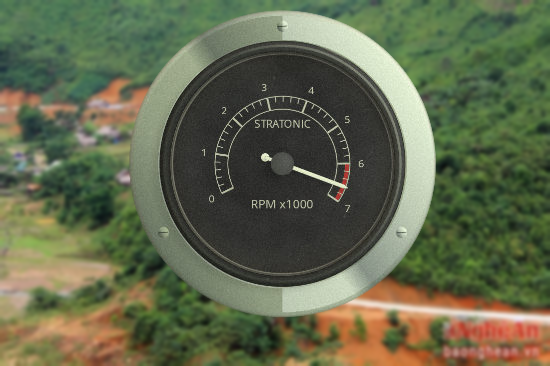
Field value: {"value": 6600, "unit": "rpm"}
